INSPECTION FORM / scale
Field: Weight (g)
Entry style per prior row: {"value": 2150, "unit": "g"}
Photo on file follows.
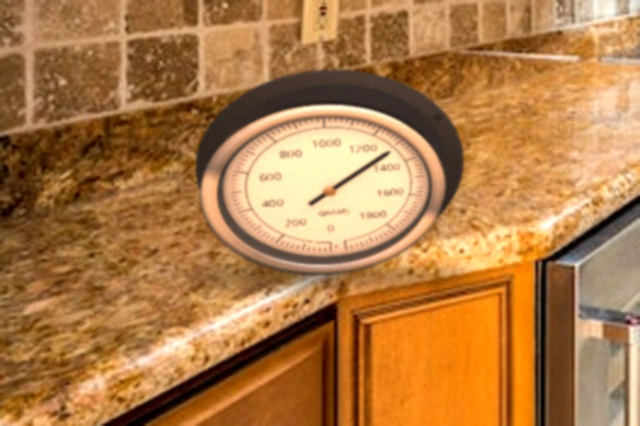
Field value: {"value": 1300, "unit": "g"}
